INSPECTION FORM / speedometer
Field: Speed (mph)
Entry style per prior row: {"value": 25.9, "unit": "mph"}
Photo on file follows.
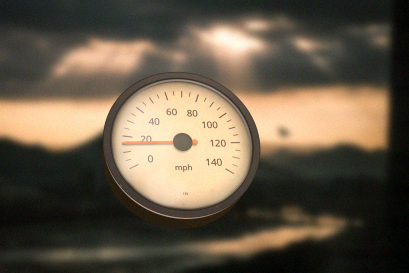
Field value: {"value": 15, "unit": "mph"}
